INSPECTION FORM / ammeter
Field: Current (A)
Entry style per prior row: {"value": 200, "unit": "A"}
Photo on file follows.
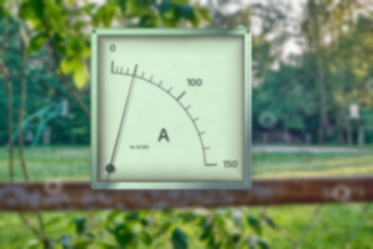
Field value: {"value": 50, "unit": "A"}
